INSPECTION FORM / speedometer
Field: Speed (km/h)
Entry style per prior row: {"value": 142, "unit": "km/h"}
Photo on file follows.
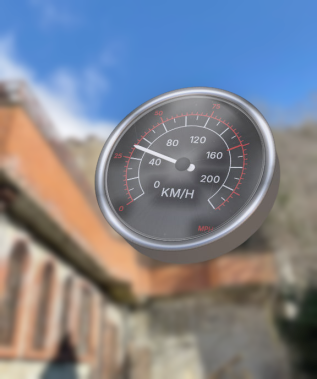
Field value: {"value": 50, "unit": "km/h"}
